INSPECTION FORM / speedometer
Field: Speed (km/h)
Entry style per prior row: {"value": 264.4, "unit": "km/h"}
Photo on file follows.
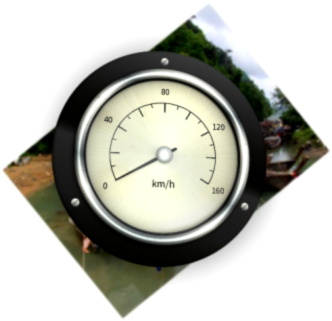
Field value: {"value": 0, "unit": "km/h"}
